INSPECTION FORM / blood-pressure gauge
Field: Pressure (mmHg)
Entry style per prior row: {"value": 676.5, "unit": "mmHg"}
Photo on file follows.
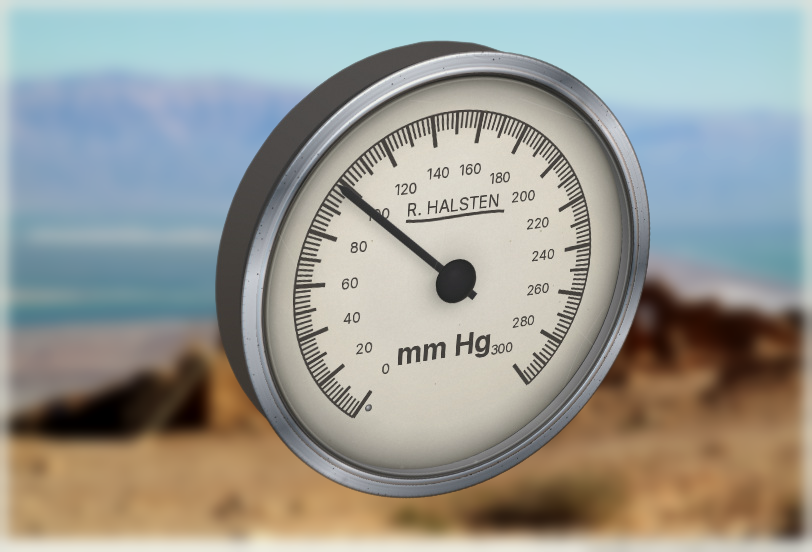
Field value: {"value": 98, "unit": "mmHg"}
